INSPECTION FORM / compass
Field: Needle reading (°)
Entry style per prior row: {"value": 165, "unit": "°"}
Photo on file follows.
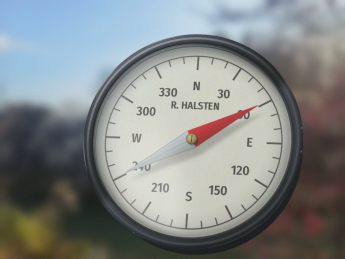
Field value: {"value": 60, "unit": "°"}
